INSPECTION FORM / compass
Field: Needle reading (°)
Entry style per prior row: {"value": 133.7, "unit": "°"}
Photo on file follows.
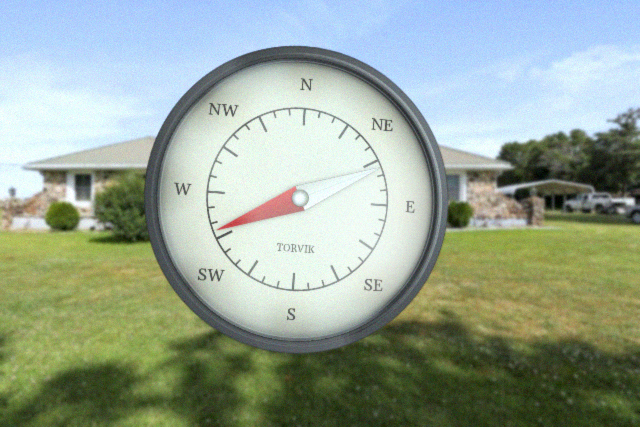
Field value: {"value": 245, "unit": "°"}
